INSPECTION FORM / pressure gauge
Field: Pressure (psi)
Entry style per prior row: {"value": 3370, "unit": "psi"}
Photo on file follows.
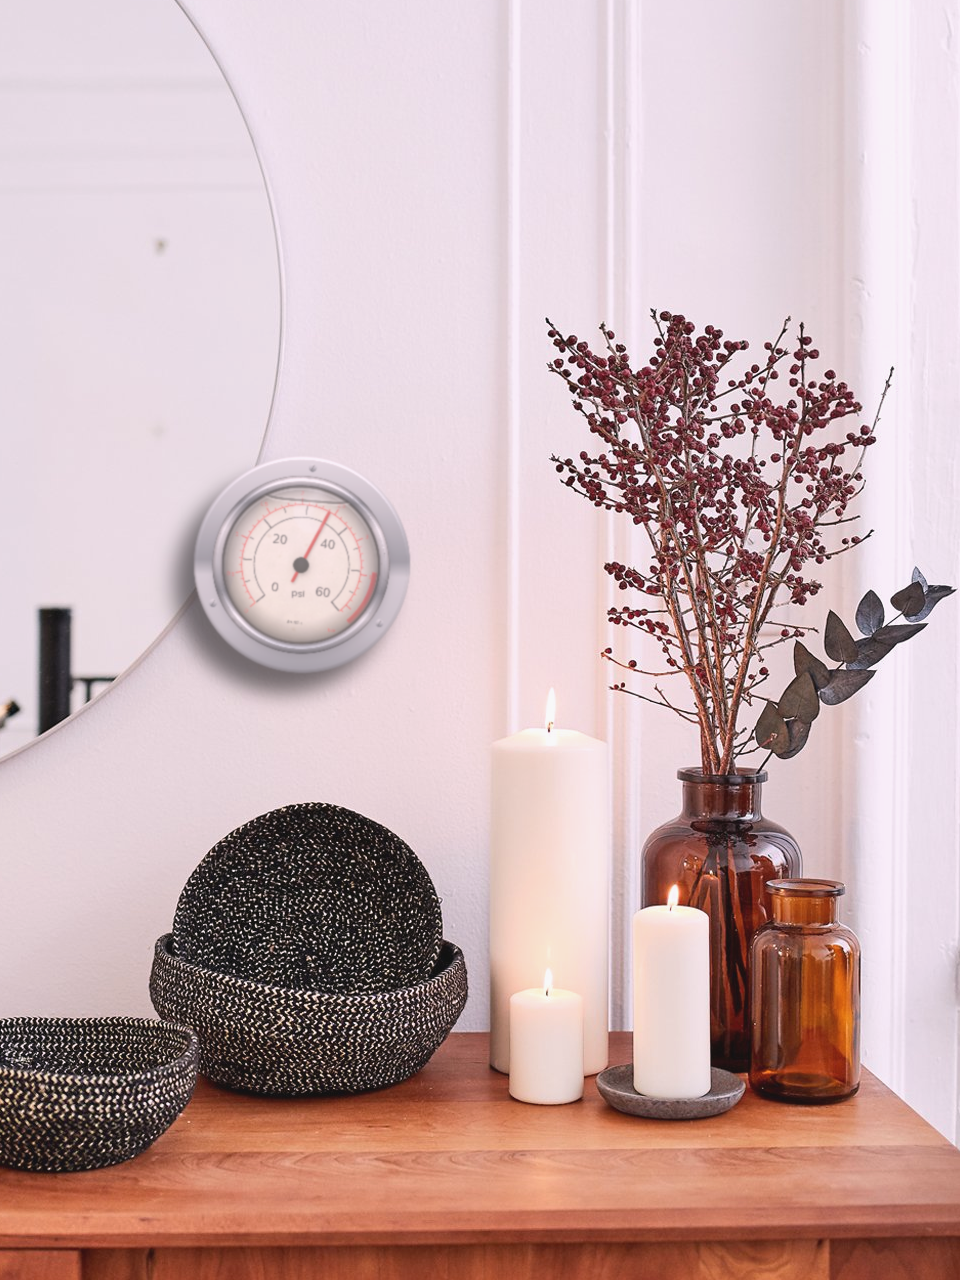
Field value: {"value": 35, "unit": "psi"}
